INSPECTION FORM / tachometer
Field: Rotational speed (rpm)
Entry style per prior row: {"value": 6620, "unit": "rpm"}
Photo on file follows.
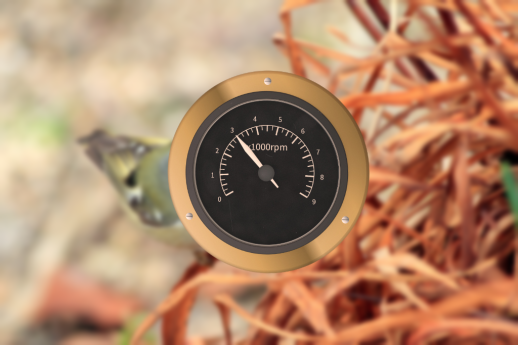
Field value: {"value": 3000, "unit": "rpm"}
